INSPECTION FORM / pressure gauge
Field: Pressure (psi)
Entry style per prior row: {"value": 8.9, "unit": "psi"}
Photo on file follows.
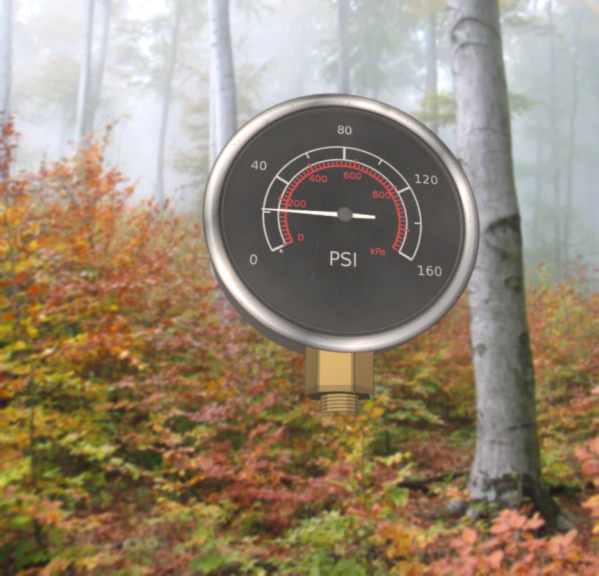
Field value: {"value": 20, "unit": "psi"}
